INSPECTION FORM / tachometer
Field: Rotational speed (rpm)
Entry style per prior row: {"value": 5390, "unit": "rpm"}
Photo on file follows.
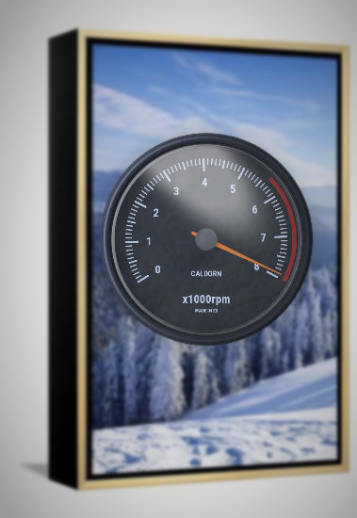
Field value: {"value": 7900, "unit": "rpm"}
